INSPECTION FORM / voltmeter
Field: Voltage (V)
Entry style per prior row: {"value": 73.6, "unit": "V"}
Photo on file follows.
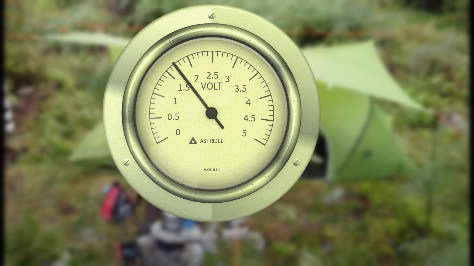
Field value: {"value": 1.7, "unit": "V"}
